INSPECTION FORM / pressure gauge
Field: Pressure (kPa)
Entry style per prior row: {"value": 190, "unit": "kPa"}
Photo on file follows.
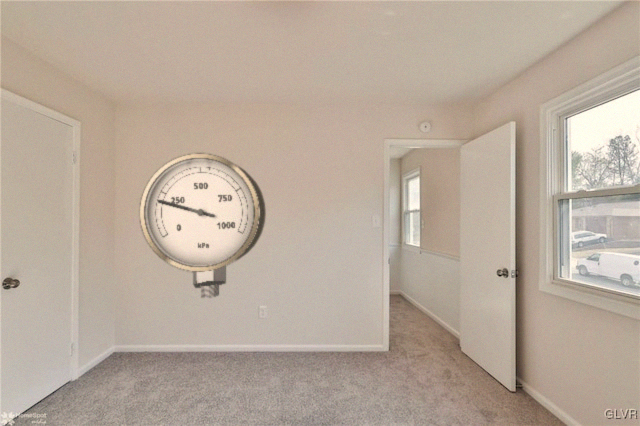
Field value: {"value": 200, "unit": "kPa"}
